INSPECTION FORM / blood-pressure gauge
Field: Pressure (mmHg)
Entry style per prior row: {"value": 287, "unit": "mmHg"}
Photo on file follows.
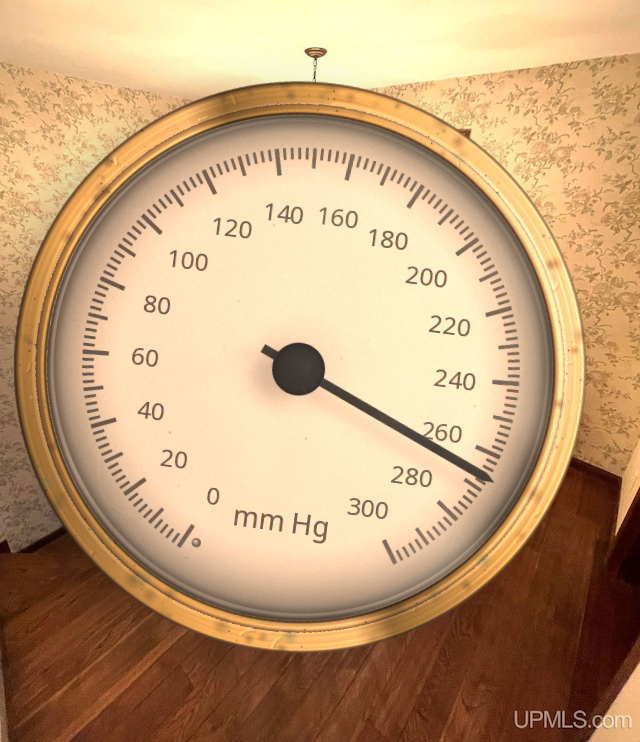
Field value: {"value": 266, "unit": "mmHg"}
